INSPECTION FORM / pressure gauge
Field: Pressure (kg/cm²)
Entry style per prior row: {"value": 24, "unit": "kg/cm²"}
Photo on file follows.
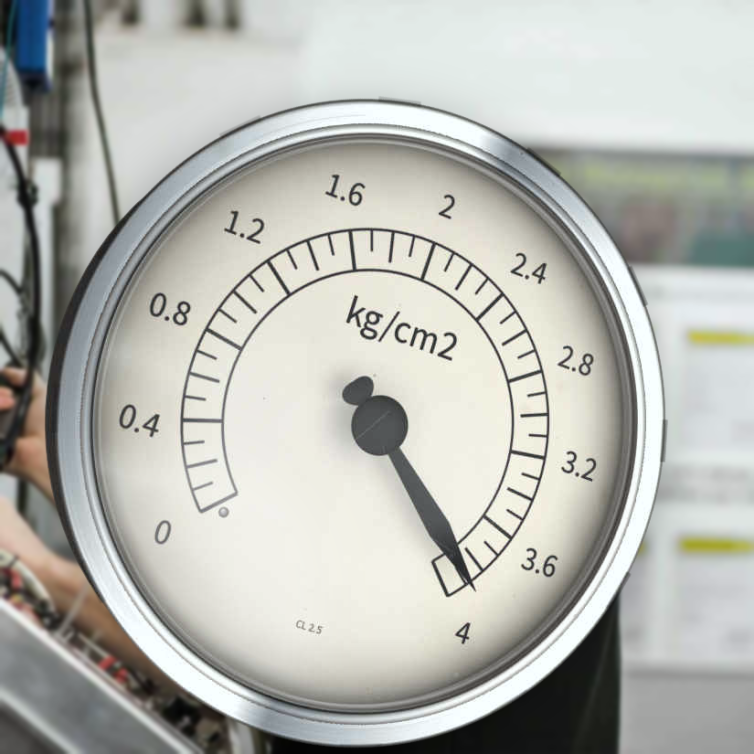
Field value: {"value": 3.9, "unit": "kg/cm²"}
